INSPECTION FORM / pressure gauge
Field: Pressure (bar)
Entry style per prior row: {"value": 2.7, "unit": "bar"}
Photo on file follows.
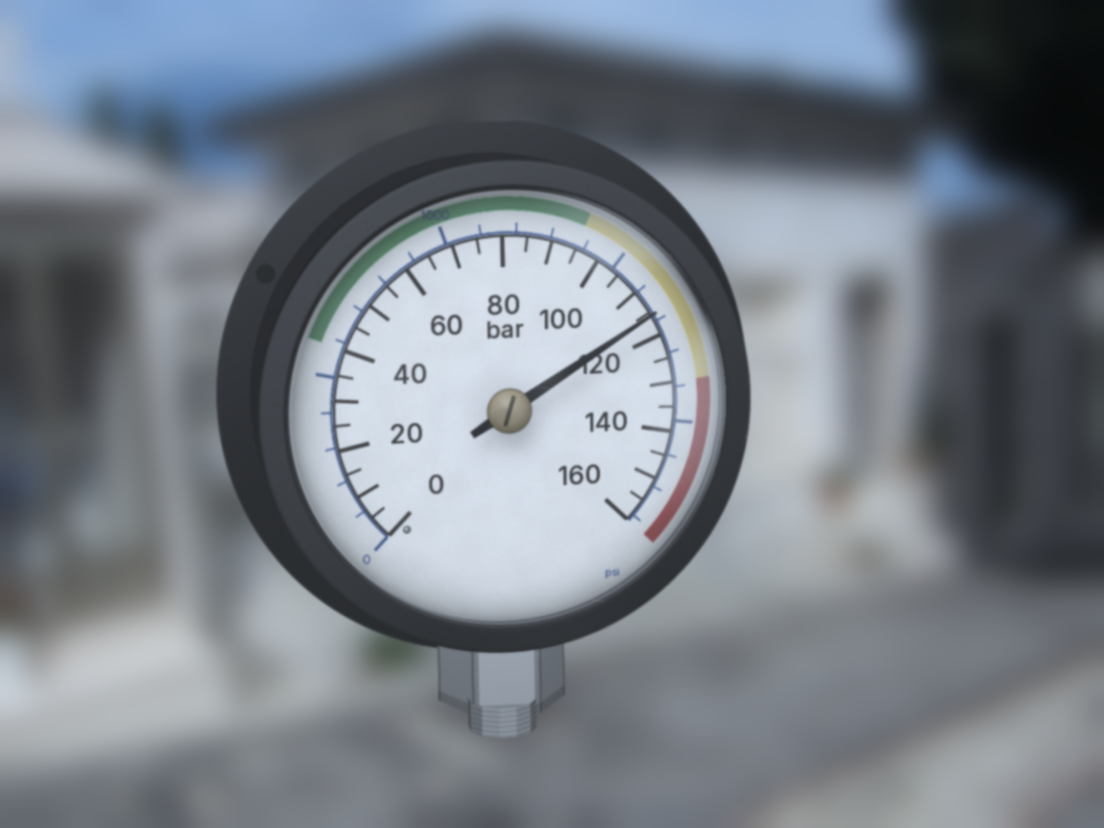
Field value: {"value": 115, "unit": "bar"}
